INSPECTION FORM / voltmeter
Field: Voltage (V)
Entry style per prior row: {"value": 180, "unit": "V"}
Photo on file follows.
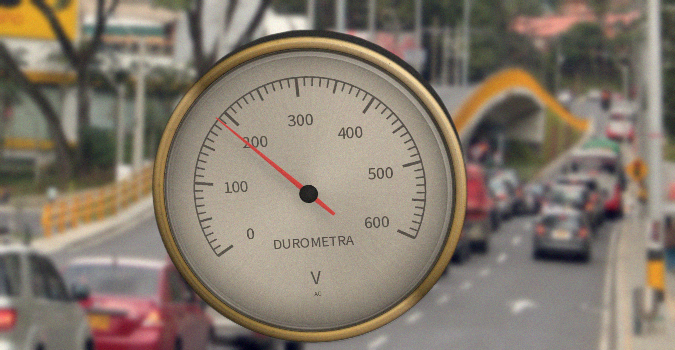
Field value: {"value": 190, "unit": "V"}
